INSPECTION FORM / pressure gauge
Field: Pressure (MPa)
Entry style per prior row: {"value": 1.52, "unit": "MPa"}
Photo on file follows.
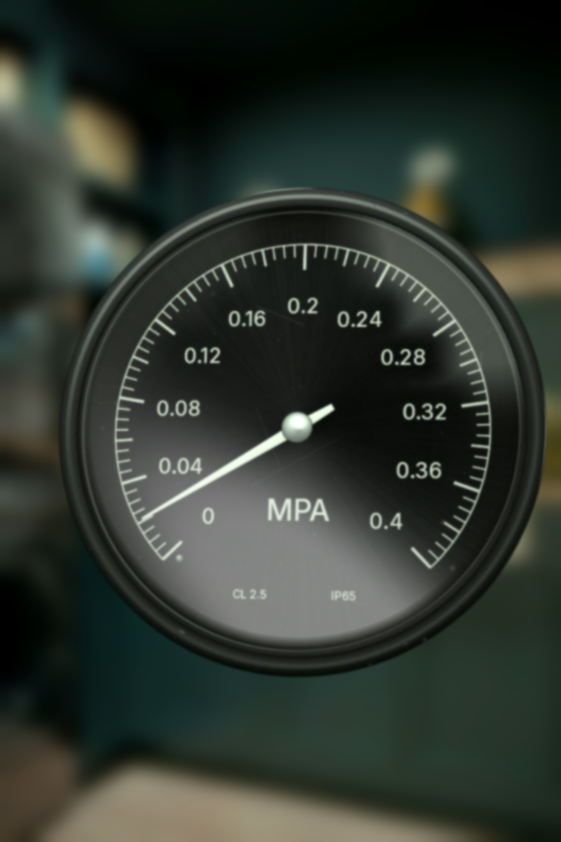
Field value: {"value": 0.02, "unit": "MPa"}
